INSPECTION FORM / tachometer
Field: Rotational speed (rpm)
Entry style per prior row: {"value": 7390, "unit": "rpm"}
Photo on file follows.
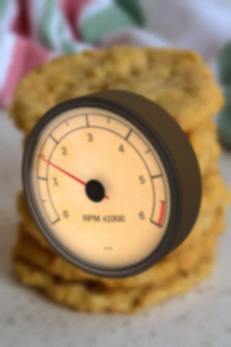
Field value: {"value": 1500, "unit": "rpm"}
